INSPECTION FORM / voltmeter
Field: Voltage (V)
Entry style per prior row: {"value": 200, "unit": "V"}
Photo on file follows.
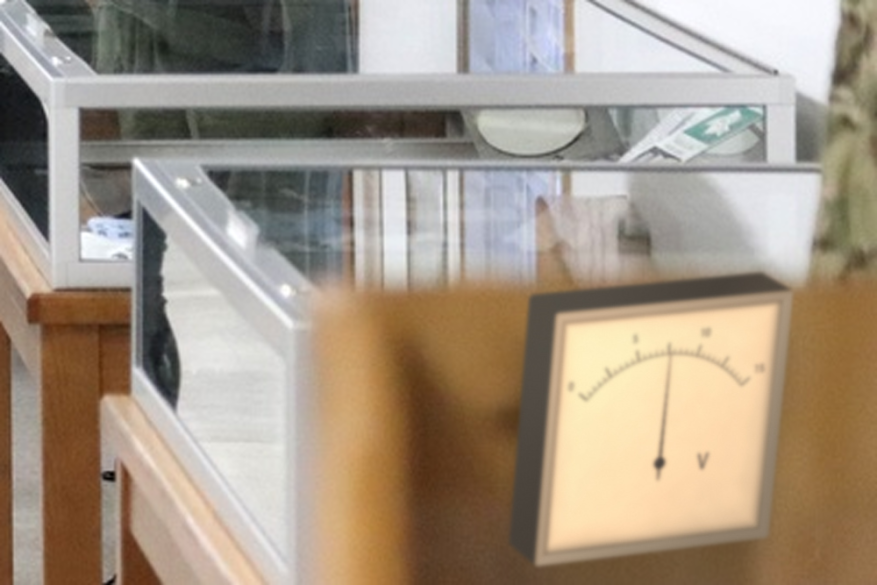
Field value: {"value": 7.5, "unit": "V"}
